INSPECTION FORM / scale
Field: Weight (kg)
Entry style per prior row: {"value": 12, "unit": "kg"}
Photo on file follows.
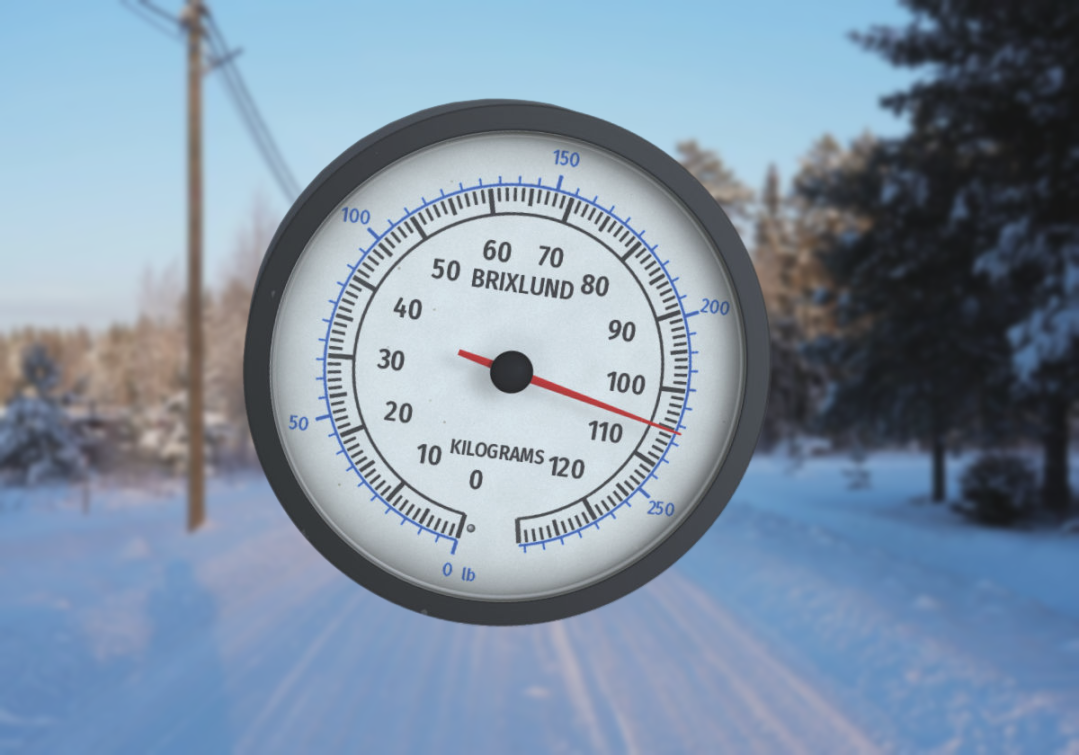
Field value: {"value": 105, "unit": "kg"}
